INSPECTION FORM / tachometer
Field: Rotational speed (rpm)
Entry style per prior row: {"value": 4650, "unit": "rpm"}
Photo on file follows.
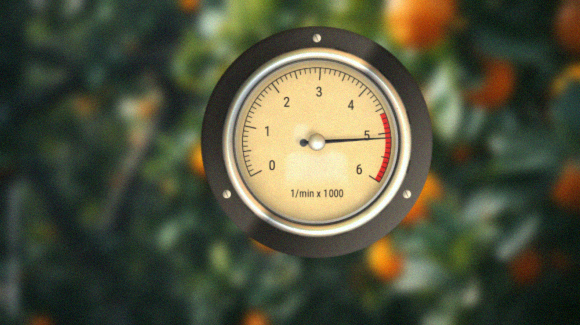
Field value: {"value": 5100, "unit": "rpm"}
